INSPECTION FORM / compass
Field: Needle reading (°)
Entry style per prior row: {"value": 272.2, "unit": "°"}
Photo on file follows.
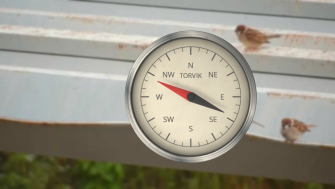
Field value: {"value": 295, "unit": "°"}
